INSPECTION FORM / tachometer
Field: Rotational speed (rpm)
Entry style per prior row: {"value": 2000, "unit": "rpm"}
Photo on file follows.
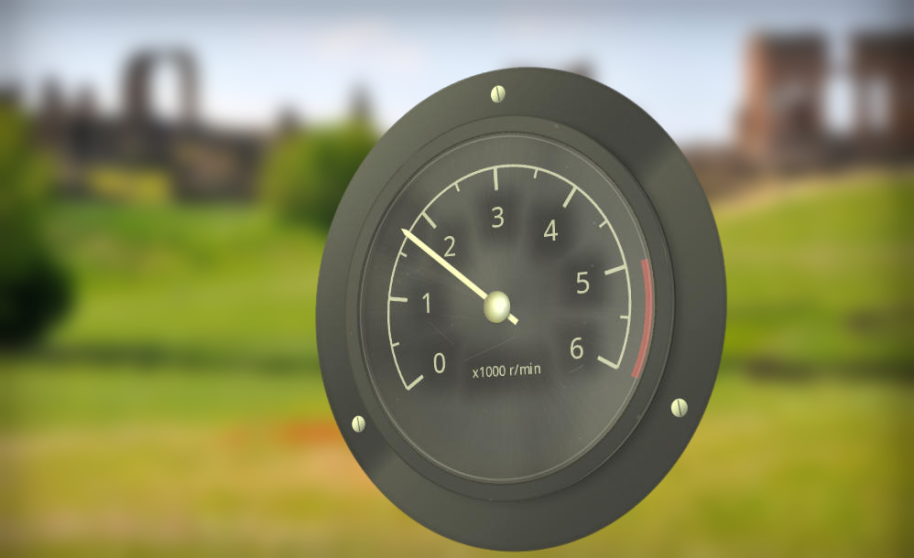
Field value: {"value": 1750, "unit": "rpm"}
